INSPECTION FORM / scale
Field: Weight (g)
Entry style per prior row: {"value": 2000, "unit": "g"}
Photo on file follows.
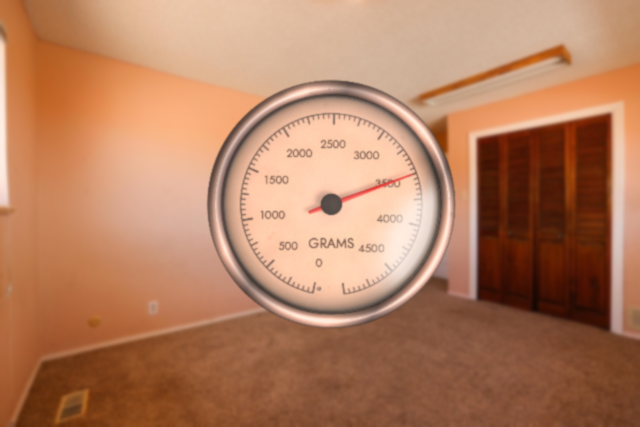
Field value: {"value": 3500, "unit": "g"}
